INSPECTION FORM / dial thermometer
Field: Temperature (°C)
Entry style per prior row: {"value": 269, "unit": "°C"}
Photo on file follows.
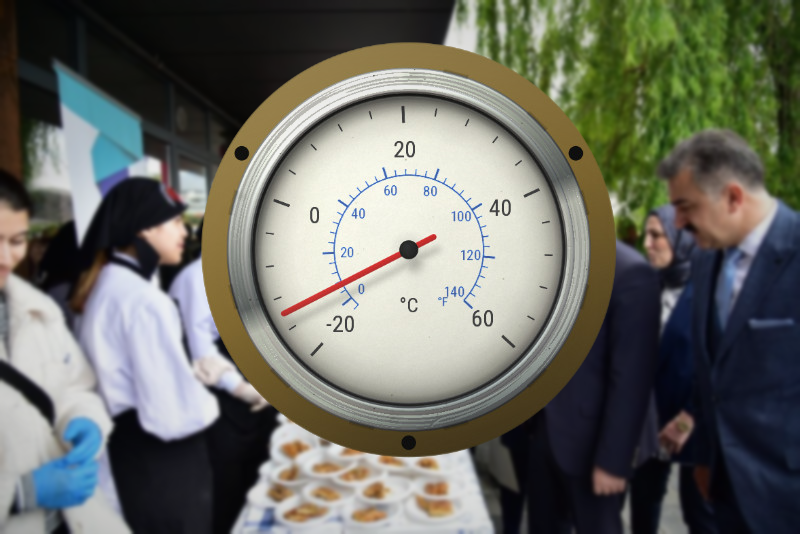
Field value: {"value": -14, "unit": "°C"}
